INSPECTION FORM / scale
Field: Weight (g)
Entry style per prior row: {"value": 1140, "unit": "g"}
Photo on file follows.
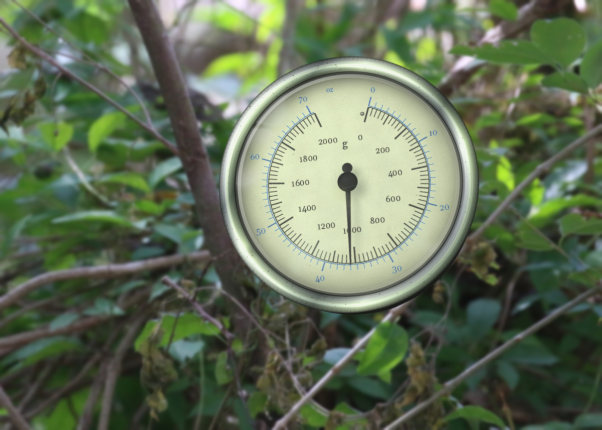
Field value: {"value": 1020, "unit": "g"}
